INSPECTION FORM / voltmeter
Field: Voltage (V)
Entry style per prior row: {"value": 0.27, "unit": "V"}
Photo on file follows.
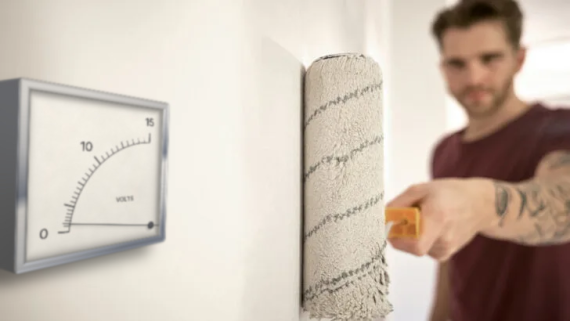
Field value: {"value": 2.5, "unit": "V"}
